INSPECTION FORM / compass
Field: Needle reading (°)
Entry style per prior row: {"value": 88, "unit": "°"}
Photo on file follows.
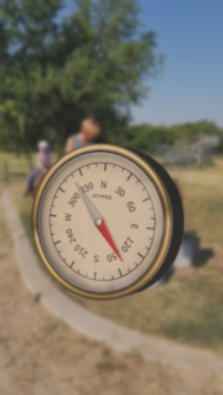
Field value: {"value": 140, "unit": "°"}
